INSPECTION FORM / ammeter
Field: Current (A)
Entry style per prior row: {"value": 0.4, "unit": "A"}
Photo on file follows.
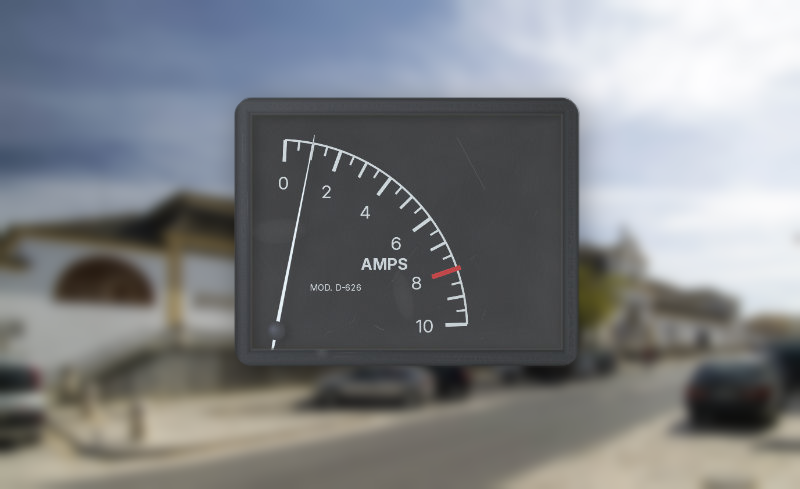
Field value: {"value": 1, "unit": "A"}
